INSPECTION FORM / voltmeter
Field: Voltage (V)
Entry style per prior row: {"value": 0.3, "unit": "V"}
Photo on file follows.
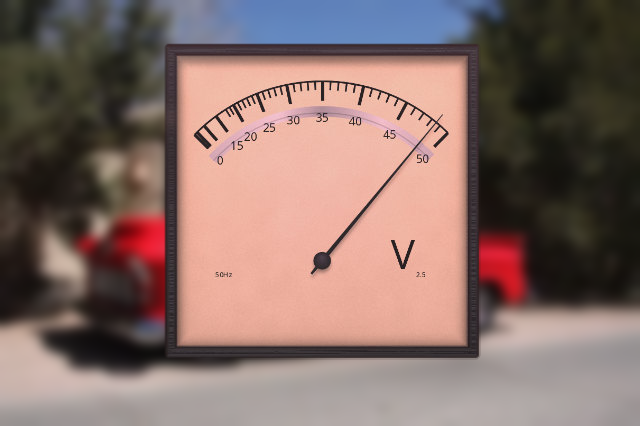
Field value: {"value": 48.5, "unit": "V"}
